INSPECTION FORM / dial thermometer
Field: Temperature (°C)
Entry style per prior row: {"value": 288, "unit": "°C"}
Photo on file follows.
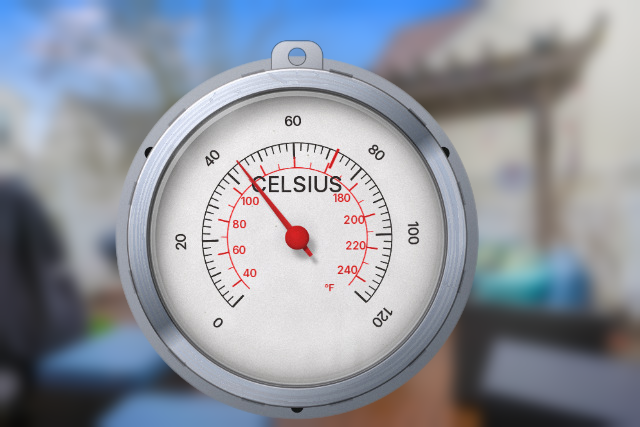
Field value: {"value": 44, "unit": "°C"}
